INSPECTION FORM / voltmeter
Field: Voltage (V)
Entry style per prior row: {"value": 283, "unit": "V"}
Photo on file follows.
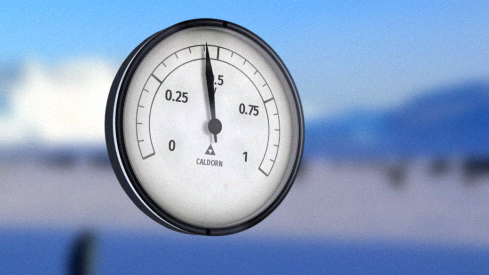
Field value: {"value": 0.45, "unit": "V"}
